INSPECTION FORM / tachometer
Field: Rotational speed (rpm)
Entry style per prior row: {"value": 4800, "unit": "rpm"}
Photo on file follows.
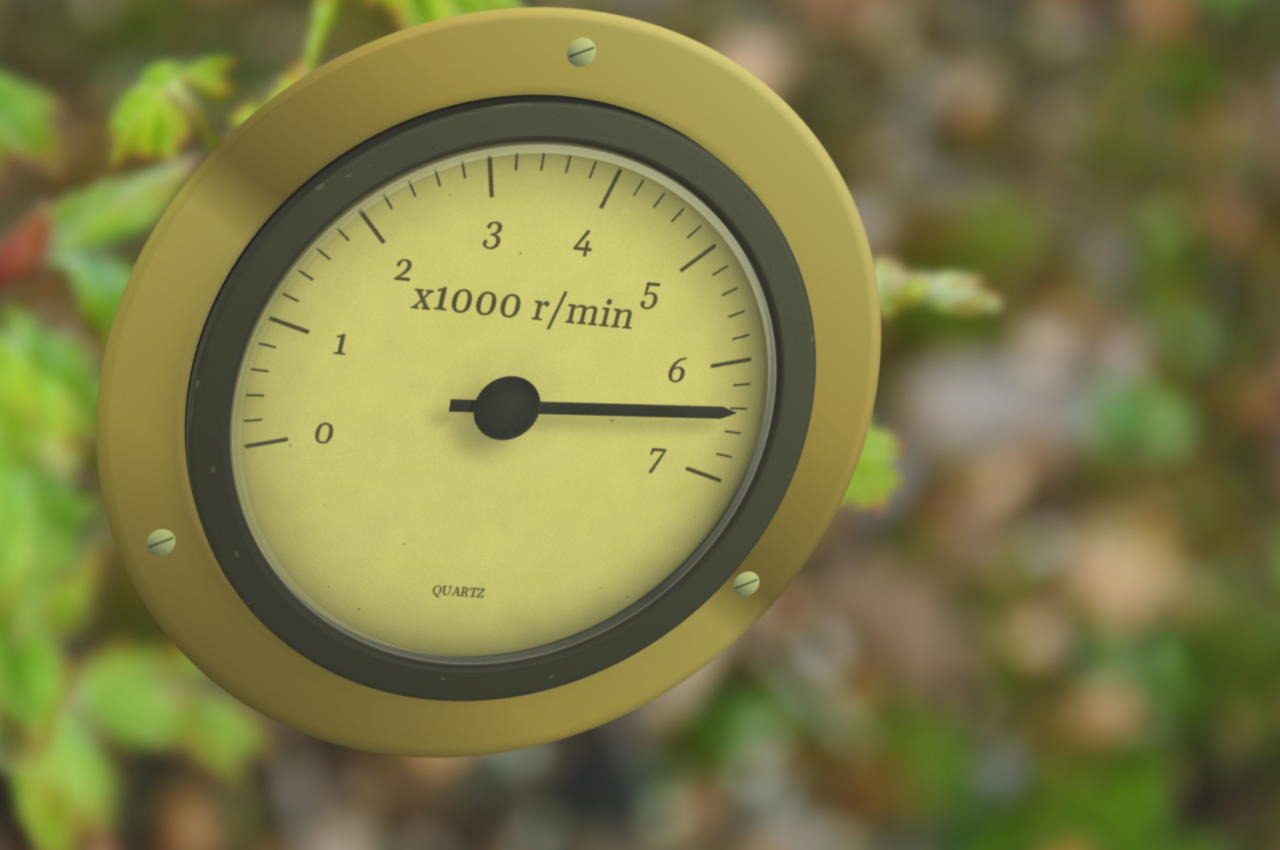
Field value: {"value": 6400, "unit": "rpm"}
